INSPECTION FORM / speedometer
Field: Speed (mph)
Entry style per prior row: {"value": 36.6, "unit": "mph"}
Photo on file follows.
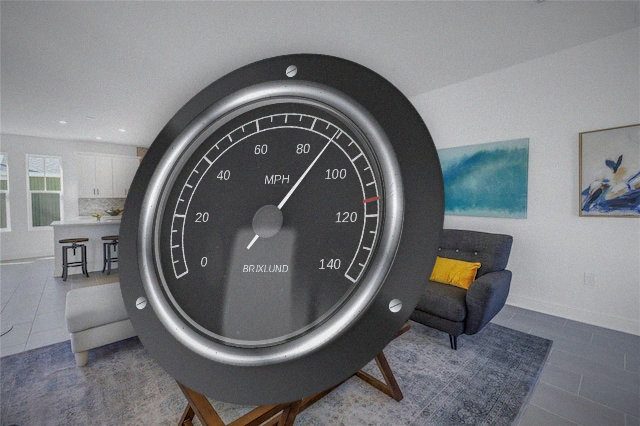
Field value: {"value": 90, "unit": "mph"}
